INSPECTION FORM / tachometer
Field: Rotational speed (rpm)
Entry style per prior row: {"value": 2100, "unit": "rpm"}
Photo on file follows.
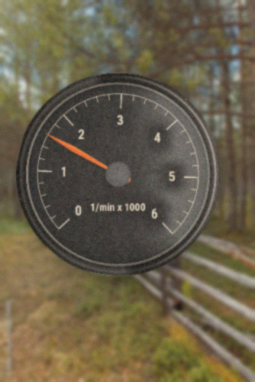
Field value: {"value": 1600, "unit": "rpm"}
